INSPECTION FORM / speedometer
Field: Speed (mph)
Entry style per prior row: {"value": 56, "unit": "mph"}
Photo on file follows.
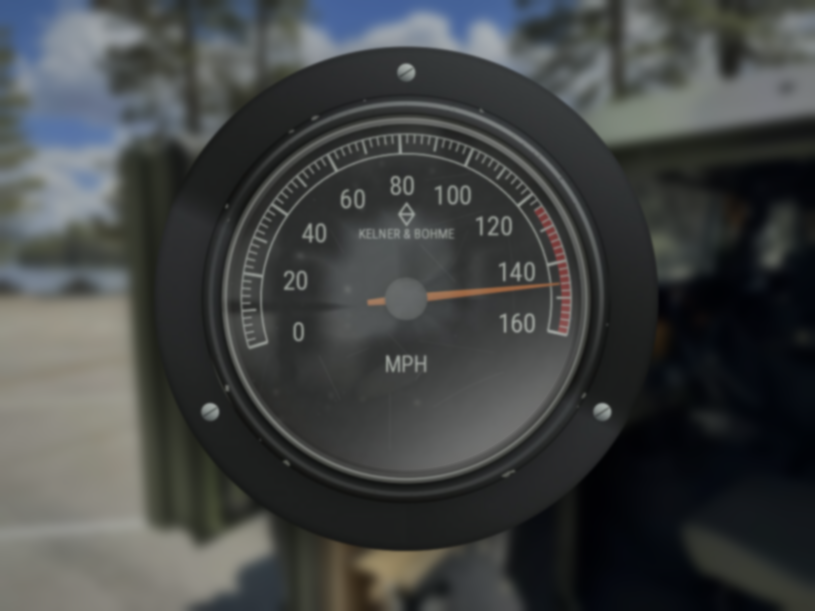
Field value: {"value": 146, "unit": "mph"}
